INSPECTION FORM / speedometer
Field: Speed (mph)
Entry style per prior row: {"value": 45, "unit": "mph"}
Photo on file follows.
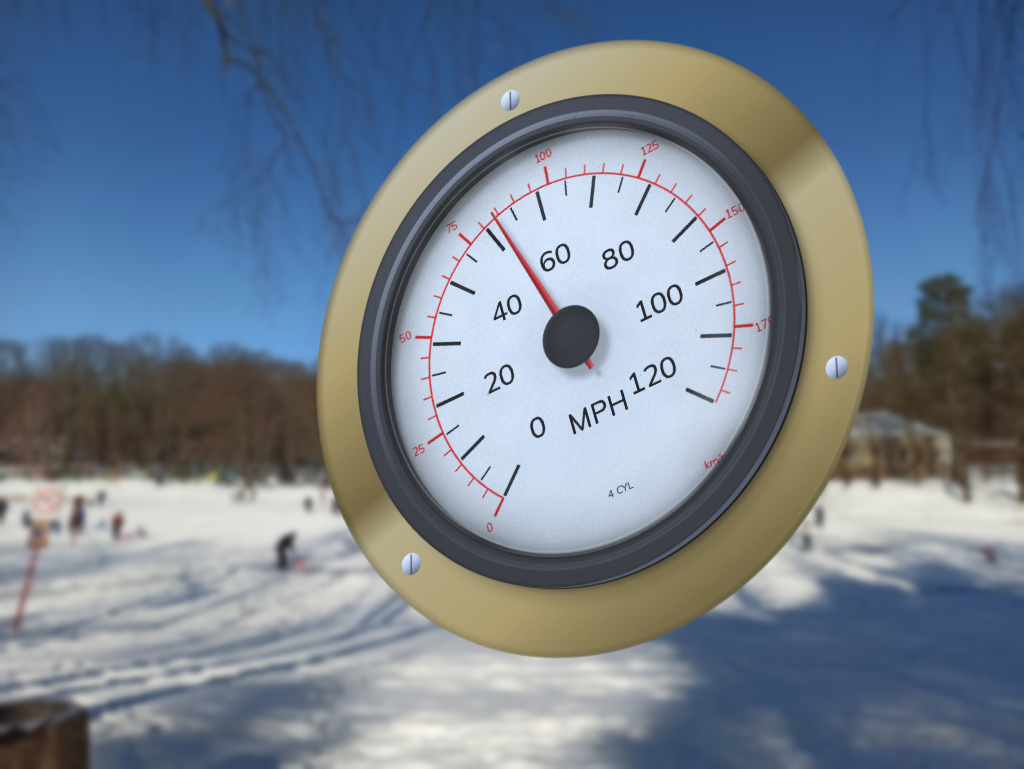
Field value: {"value": 52.5, "unit": "mph"}
